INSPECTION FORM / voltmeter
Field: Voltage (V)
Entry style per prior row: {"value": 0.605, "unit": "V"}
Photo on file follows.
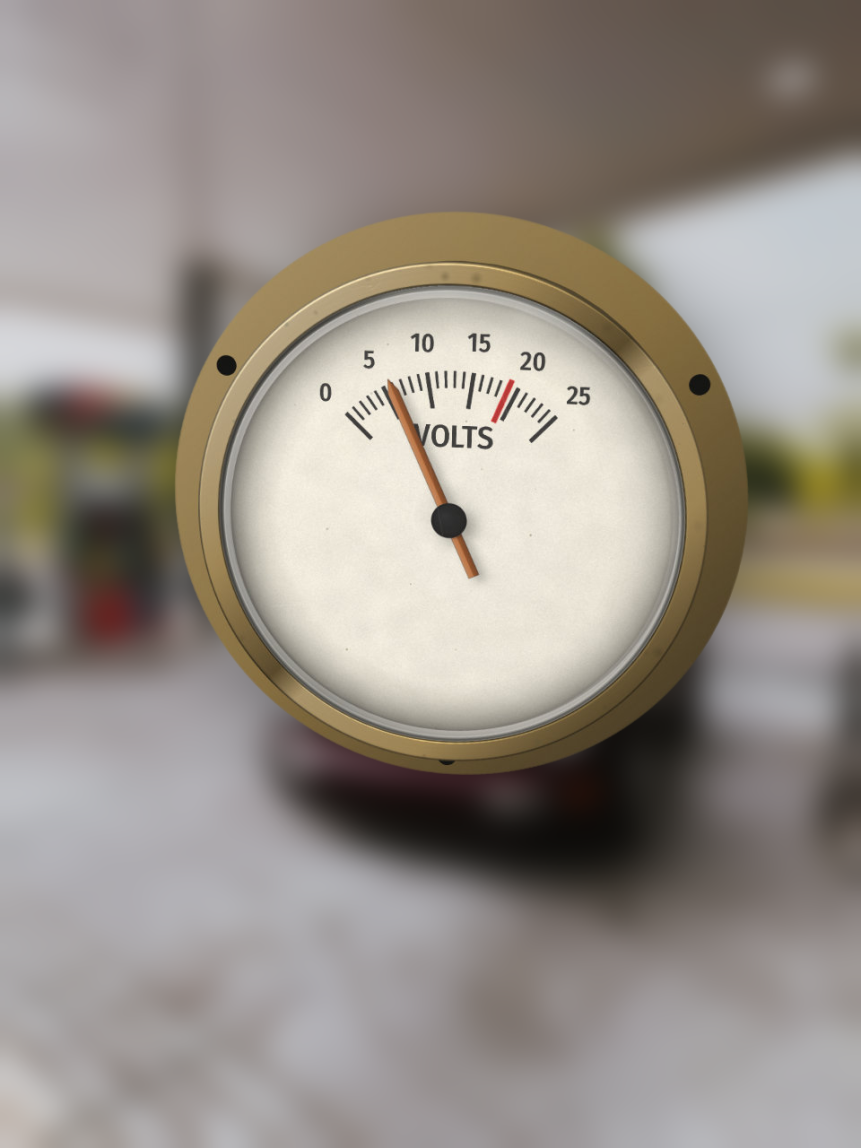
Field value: {"value": 6, "unit": "V"}
